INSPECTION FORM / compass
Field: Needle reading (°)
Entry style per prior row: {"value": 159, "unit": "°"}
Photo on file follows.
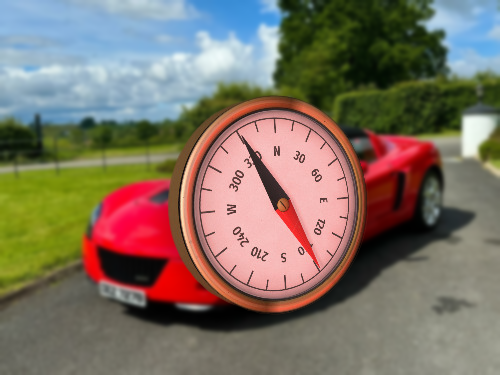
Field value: {"value": 150, "unit": "°"}
